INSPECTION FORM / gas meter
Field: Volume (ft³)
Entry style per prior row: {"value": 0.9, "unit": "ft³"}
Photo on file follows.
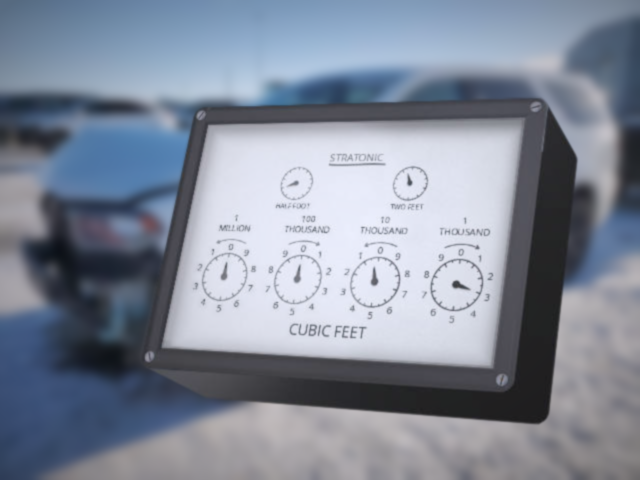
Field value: {"value": 300, "unit": "ft³"}
